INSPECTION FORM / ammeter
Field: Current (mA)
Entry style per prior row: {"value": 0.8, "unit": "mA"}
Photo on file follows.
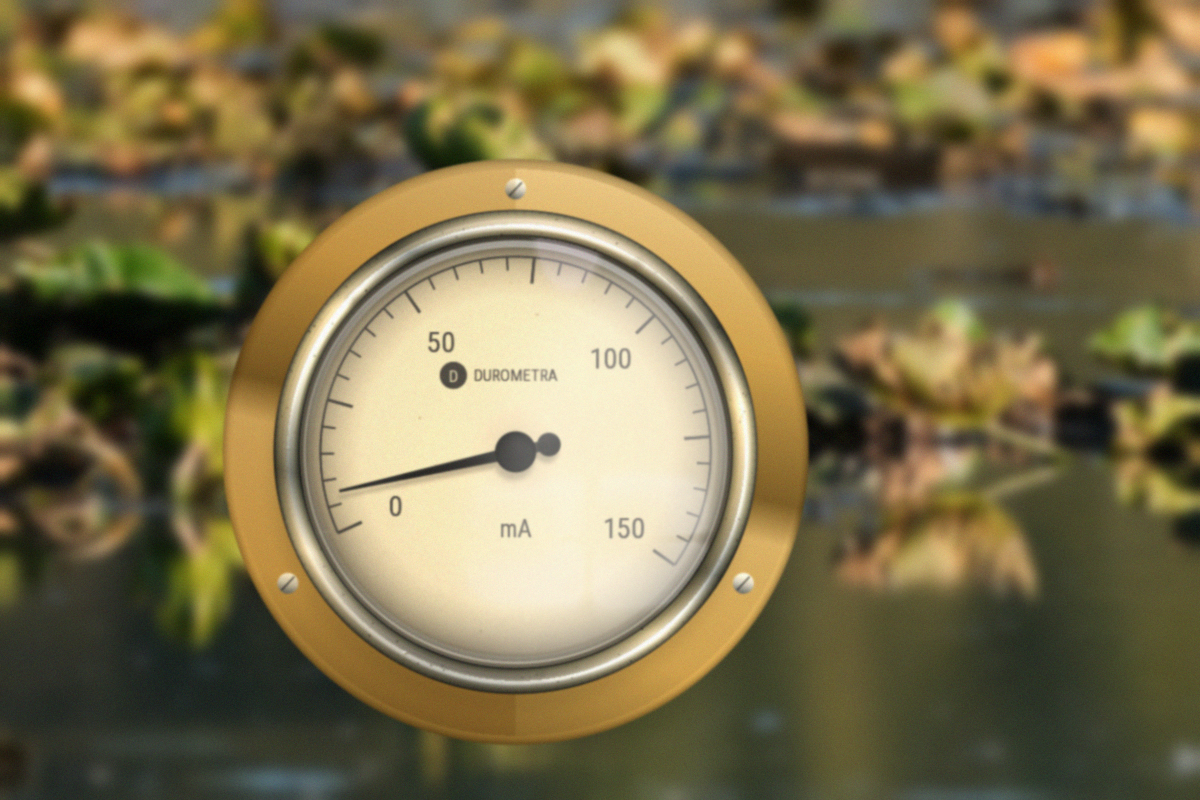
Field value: {"value": 7.5, "unit": "mA"}
